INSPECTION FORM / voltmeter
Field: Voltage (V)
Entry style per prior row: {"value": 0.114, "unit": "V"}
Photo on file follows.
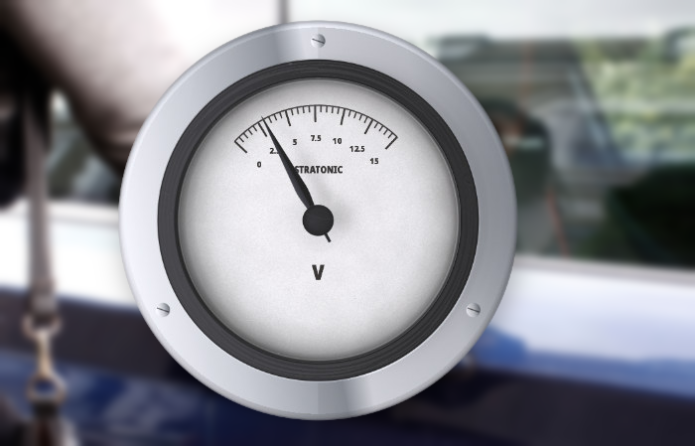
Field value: {"value": 3, "unit": "V"}
